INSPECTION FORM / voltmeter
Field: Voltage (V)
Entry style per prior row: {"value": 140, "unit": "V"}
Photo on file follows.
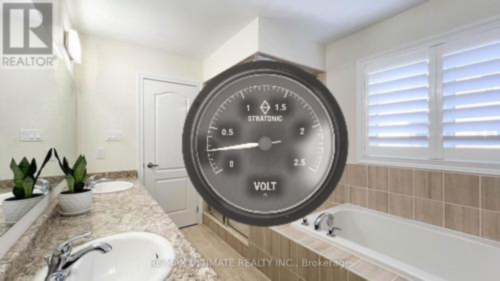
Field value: {"value": 0.25, "unit": "V"}
